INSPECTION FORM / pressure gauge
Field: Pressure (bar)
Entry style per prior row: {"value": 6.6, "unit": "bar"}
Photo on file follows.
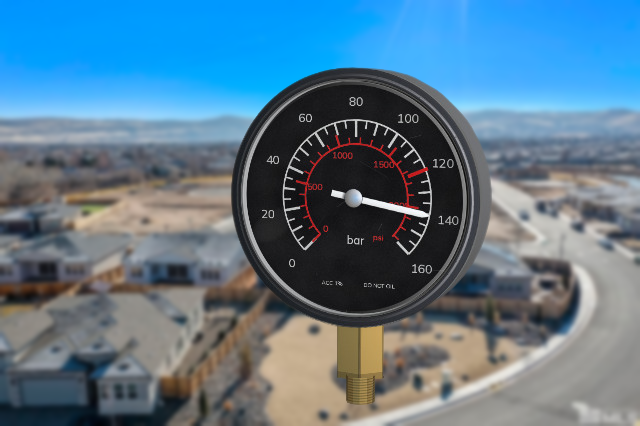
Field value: {"value": 140, "unit": "bar"}
